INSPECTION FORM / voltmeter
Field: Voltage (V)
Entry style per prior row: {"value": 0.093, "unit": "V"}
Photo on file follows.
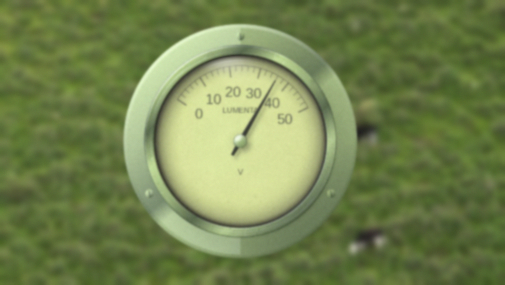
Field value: {"value": 36, "unit": "V"}
